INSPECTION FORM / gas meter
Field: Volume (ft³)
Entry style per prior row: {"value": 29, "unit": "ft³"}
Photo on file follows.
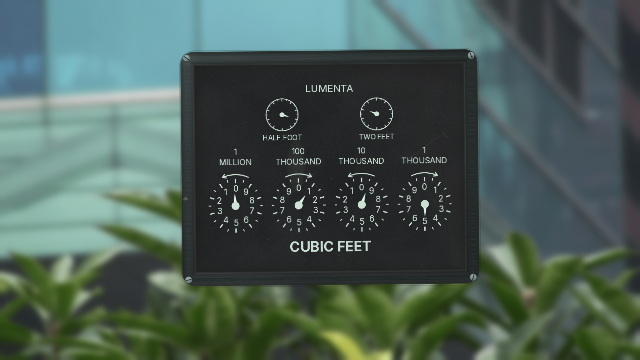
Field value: {"value": 9500, "unit": "ft³"}
